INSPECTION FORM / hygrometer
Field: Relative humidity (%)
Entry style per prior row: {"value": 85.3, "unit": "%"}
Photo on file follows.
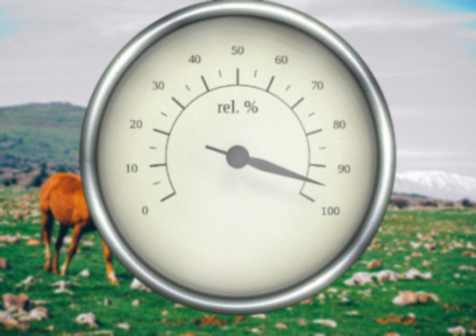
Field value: {"value": 95, "unit": "%"}
